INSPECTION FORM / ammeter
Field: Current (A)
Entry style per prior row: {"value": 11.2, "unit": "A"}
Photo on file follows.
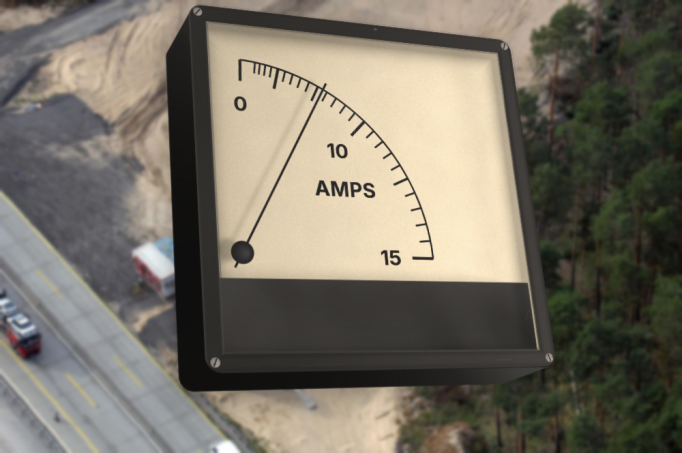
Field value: {"value": 7.75, "unit": "A"}
